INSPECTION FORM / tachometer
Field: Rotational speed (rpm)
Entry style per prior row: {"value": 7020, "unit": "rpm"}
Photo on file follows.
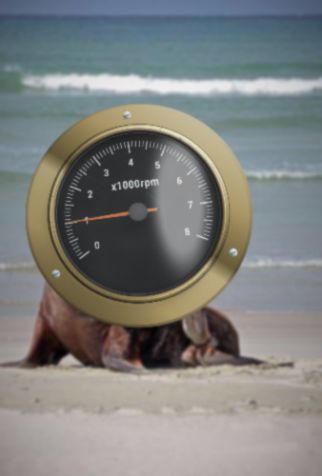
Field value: {"value": 1000, "unit": "rpm"}
